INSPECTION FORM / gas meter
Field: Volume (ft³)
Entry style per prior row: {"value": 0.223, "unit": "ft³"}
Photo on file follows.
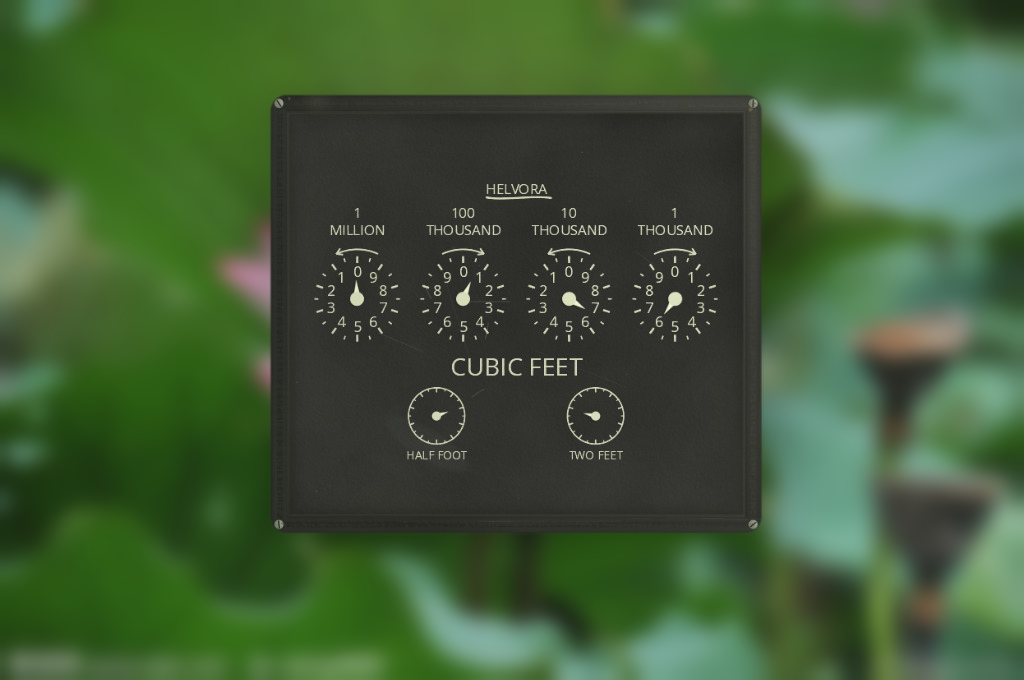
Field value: {"value": 6600, "unit": "ft³"}
